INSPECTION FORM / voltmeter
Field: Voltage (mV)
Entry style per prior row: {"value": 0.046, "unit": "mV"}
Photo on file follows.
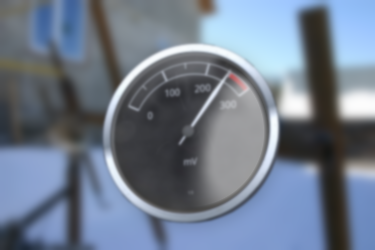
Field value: {"value": 250, "unit": "mV"}
